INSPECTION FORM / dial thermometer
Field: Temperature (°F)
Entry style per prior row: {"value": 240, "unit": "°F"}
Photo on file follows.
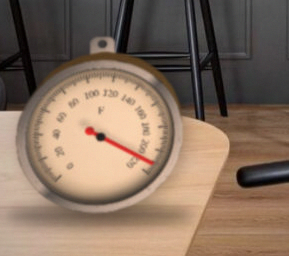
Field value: {"value": 210, "unit": "°F"}
